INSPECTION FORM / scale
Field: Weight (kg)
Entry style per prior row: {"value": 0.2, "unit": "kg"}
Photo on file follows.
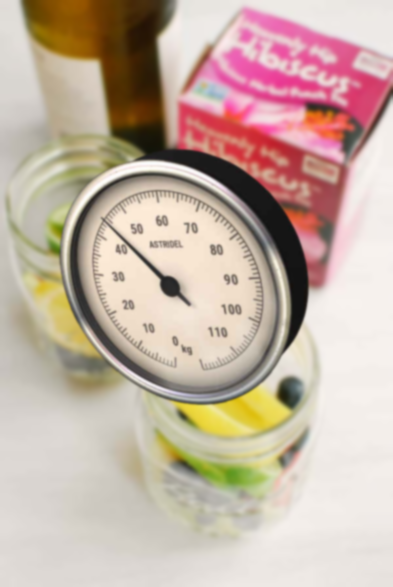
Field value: {"value": 45, "unit": "kg"}
